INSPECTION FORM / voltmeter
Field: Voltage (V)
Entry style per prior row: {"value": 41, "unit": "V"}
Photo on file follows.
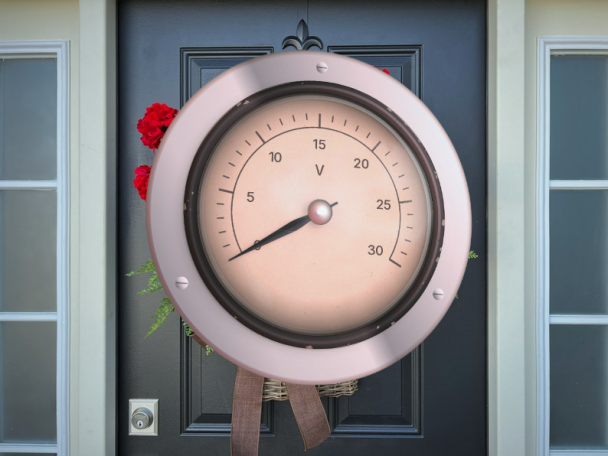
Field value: {"value": 0, "unit": "V"}
